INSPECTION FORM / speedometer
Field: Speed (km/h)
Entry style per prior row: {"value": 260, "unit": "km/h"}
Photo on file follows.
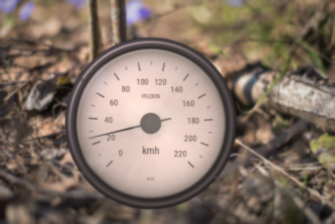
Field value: {"value": 25, "unit": "km/h"}
